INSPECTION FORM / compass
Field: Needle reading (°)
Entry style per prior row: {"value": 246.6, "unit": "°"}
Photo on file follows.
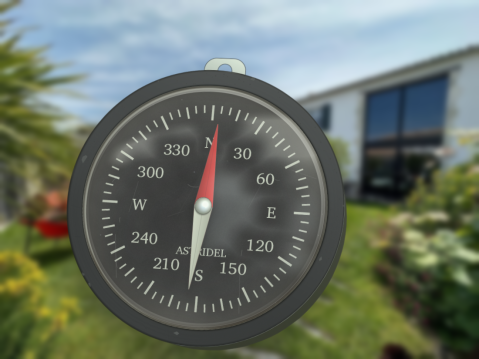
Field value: {"value": 5, "unit": "°"}
